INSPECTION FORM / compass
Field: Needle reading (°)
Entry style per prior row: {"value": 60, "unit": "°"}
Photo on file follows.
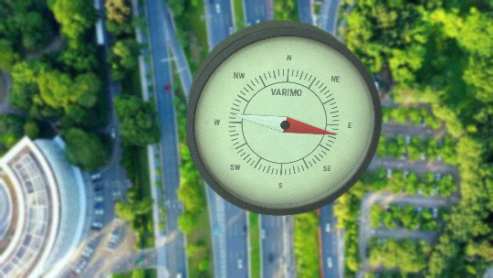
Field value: {"value": 100, "unit": "°"}
